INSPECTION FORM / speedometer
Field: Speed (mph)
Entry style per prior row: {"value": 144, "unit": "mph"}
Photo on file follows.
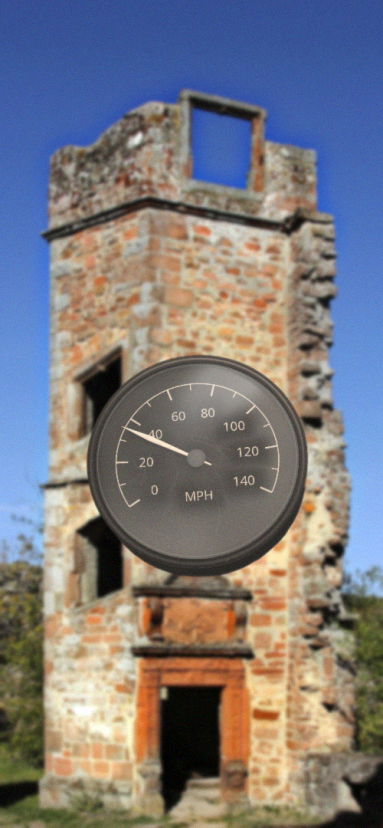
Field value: {"value": 35, "unit": "mph"}
